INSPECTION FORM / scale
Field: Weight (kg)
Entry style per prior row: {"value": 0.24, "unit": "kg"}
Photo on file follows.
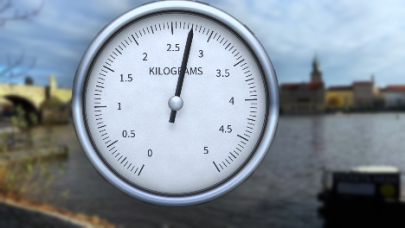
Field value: {"value": 2.75, "unit": "kg"}
